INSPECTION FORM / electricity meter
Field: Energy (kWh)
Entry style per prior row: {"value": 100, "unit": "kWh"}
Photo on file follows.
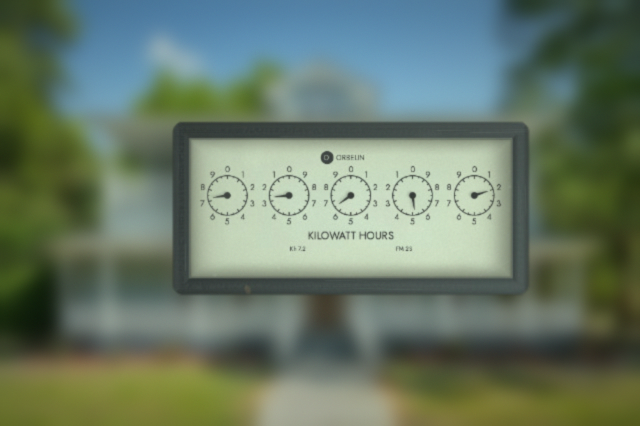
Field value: {"value": 72652, "unit": "kWh"}
